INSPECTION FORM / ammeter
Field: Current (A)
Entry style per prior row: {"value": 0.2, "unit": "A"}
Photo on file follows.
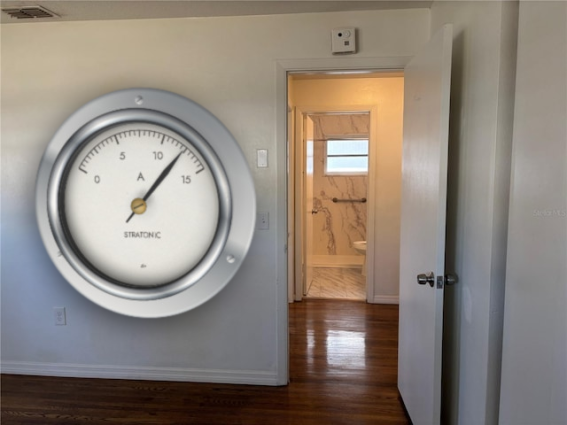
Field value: {"value": 12.5, "unit": "A"}
